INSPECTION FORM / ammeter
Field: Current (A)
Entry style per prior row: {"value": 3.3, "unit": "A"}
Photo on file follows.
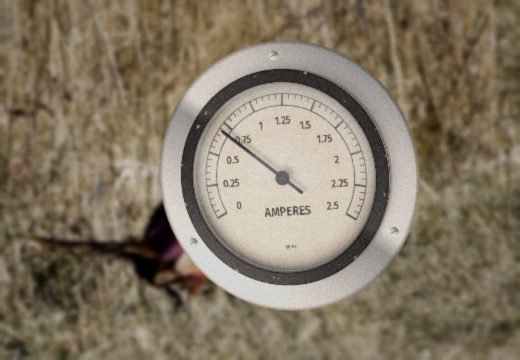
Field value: {"value": 0.7, "unit": "A"}
